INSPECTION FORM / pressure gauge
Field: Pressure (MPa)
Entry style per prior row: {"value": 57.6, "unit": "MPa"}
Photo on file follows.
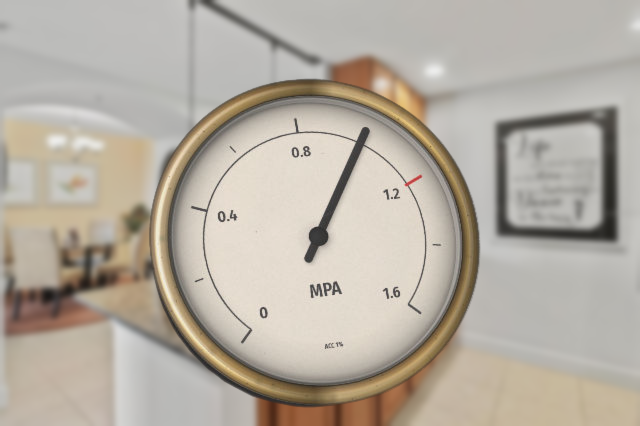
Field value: {"value": 1, "unit": "MPa"}
